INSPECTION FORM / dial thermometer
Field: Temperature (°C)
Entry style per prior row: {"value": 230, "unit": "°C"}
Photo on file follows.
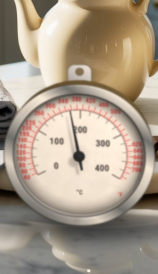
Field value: {"value": 180, "unit": "°C"}
